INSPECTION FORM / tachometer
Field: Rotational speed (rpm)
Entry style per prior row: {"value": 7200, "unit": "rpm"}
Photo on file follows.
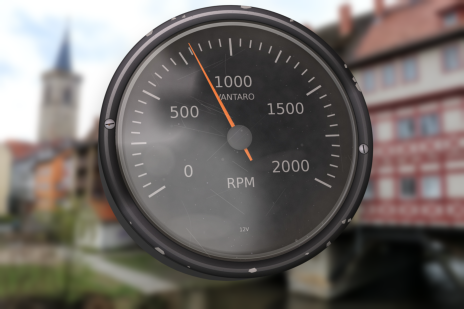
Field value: {"value": 800, "unit": "rpm"}
